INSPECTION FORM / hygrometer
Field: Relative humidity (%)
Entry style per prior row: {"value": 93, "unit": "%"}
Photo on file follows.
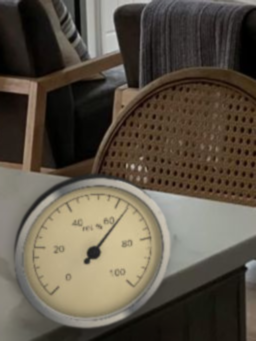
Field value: {"value": 64, "unit": "%"}
